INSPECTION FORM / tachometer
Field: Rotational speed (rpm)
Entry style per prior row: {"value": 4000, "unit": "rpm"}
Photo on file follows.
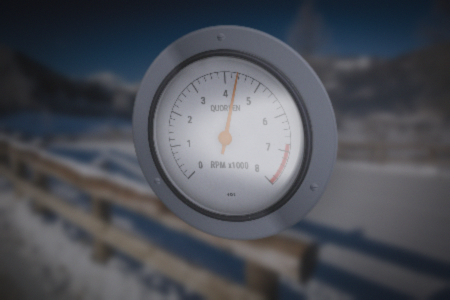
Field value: {"value": 4400, "unit": "rpm"}
